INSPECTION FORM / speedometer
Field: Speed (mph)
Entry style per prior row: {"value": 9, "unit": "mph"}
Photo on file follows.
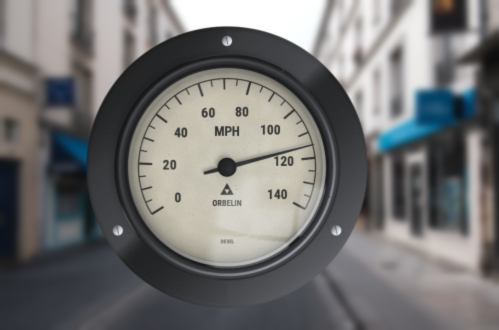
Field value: {"value": 115, "unit": "mph"}
